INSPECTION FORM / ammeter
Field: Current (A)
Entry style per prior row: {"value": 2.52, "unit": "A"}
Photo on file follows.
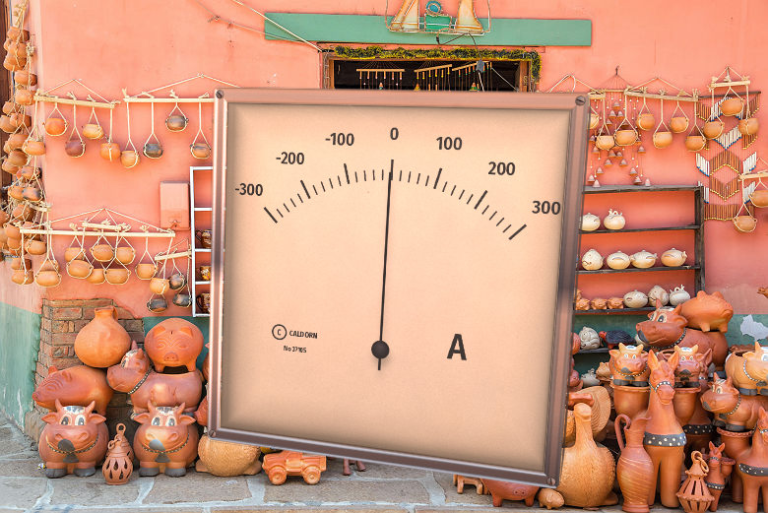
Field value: {"value": 0, "unit": "A"}
